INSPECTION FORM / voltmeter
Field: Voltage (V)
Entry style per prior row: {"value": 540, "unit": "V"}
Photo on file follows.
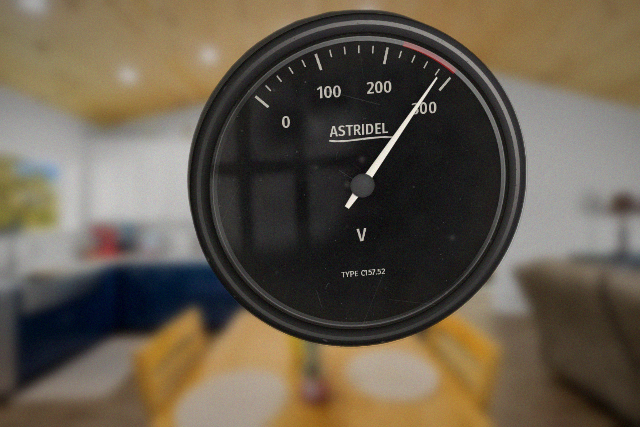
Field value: {"value": 280, "unit": "V"}
